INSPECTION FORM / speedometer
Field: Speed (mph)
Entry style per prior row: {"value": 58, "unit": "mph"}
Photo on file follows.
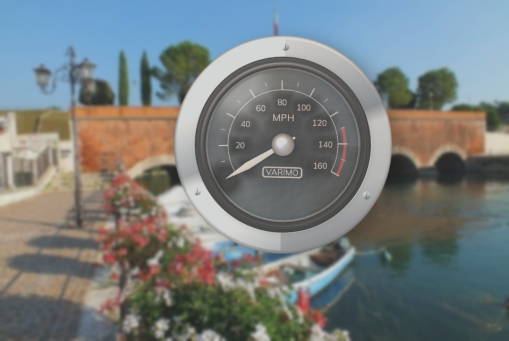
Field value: {"value": 0, "unit": "mph"}
